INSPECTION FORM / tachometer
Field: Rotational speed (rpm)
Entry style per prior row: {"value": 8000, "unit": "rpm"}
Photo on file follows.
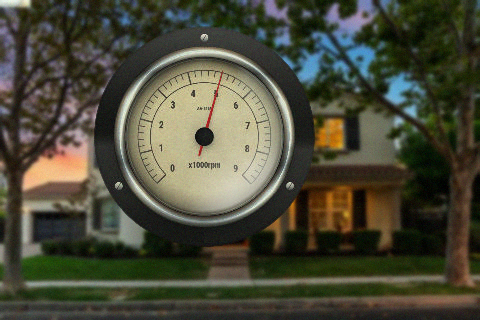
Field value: {"value": 5000, "unit": "rpm"}
